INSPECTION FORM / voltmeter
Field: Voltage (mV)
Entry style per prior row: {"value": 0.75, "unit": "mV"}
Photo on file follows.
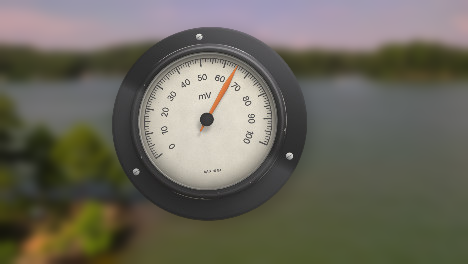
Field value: {"value": 65, "unit": "mV"}
